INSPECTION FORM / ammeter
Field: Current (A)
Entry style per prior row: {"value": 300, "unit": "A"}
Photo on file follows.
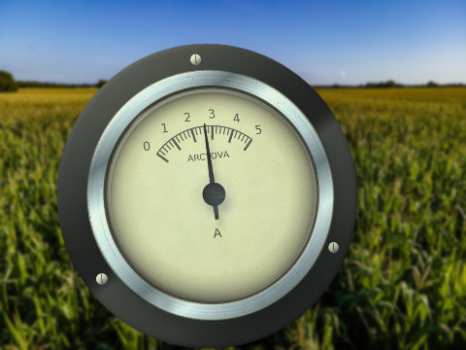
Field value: {"value": 2.6, "unit": "A"}
